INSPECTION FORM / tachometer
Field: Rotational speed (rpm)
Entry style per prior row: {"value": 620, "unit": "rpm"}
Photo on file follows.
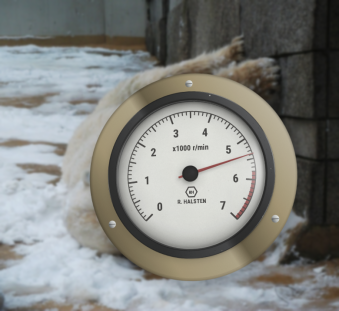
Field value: {"value": 5400, "unit": "rpm"}
